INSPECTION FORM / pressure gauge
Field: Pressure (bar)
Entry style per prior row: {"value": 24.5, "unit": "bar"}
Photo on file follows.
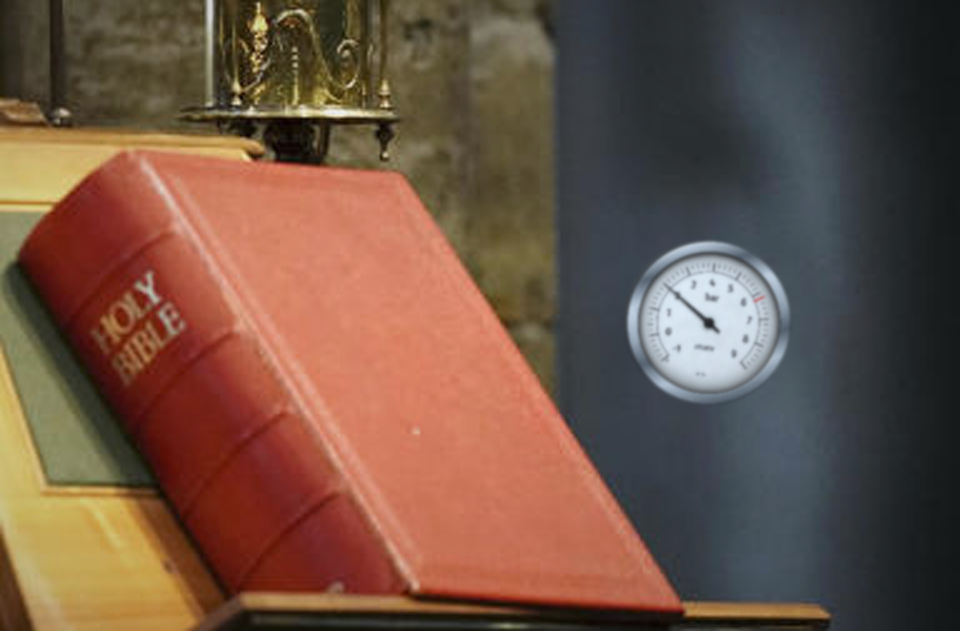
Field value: {"value": 2, "unit": "bar"}
